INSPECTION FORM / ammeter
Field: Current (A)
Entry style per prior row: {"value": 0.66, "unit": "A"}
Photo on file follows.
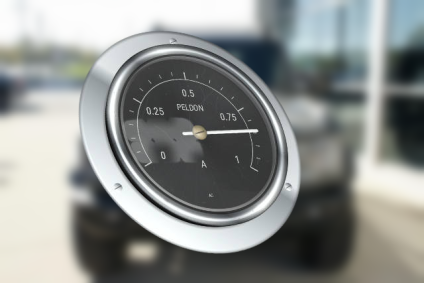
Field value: {"value": 0.85, "unit": "A"}
